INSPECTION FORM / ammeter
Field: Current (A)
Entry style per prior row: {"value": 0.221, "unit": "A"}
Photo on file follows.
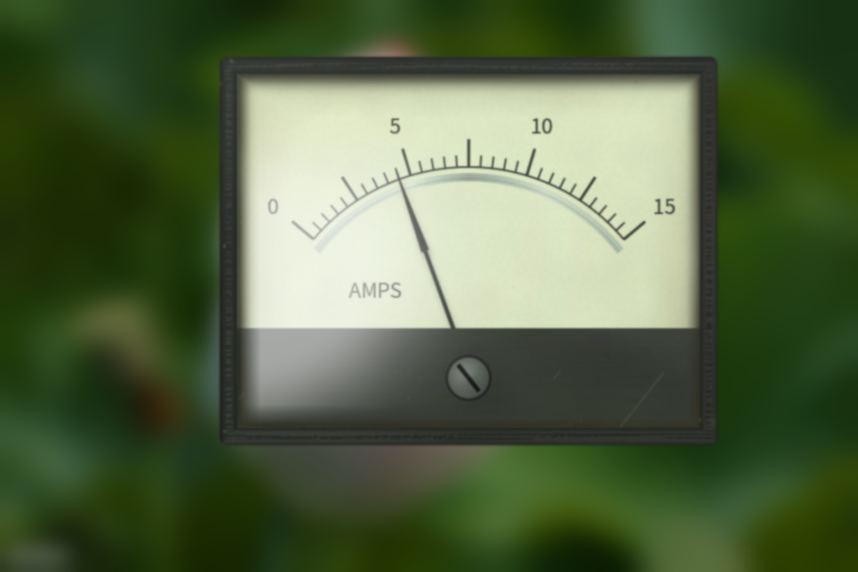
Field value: {"value": 4.5, "unit": "A"}
